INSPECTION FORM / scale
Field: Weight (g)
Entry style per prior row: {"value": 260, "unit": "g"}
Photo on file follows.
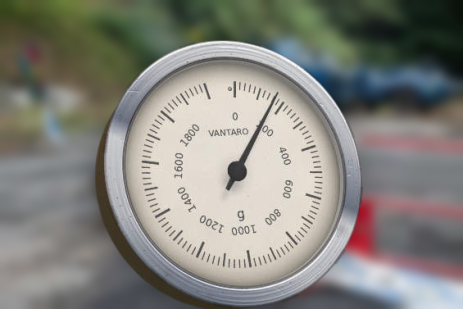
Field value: {"value": 160, "unit": "g"}
